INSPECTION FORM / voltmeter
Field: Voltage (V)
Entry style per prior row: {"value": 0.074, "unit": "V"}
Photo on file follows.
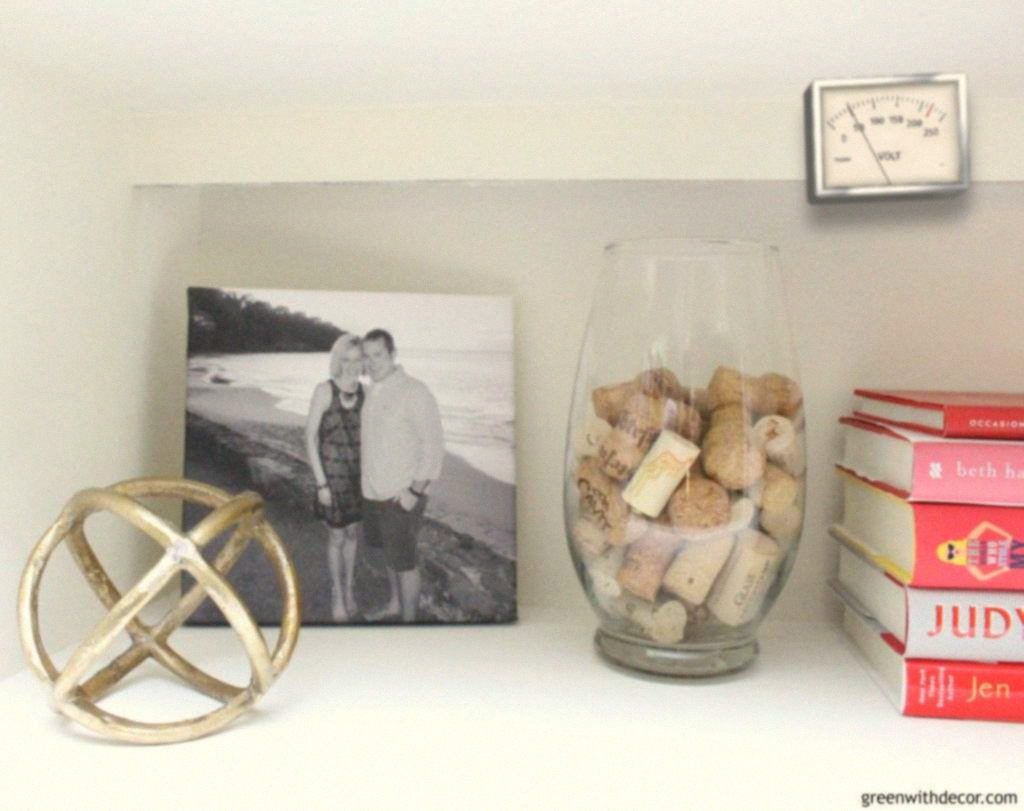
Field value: {"value": 50, "unit": "V"}
